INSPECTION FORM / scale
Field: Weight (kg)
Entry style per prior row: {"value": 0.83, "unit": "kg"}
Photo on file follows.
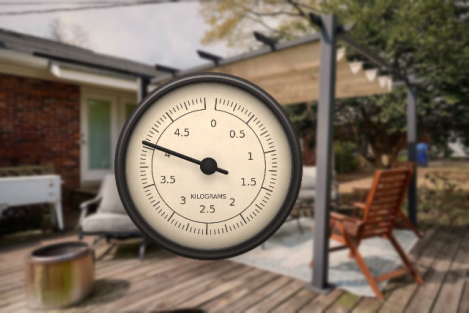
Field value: {"value": 4.05, "unit": "kg"}
